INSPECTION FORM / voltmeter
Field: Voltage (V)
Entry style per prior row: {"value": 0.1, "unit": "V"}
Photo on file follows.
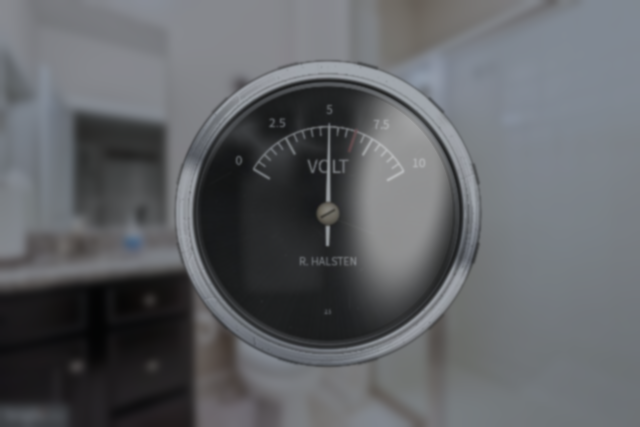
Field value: {"value": 5, "unit": "V"}
